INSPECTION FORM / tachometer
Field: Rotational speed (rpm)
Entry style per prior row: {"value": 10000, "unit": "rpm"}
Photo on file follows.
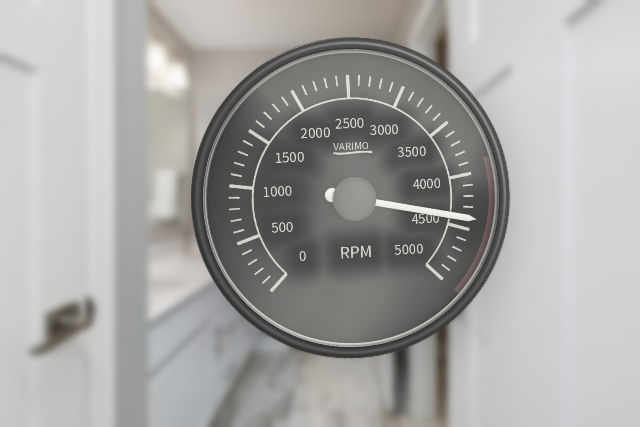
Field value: {"value": 4400, "unit": "rpm"}
